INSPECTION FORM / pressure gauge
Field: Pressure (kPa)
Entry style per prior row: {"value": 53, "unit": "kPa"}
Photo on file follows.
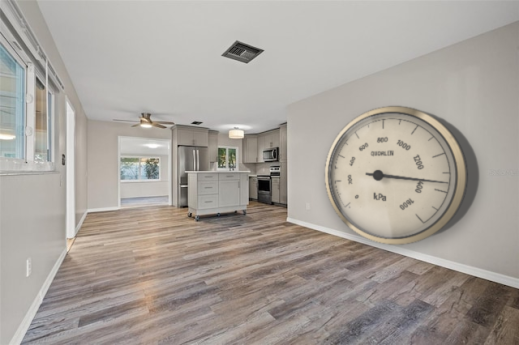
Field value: {"value": 1350, "unit": "kPa"}
